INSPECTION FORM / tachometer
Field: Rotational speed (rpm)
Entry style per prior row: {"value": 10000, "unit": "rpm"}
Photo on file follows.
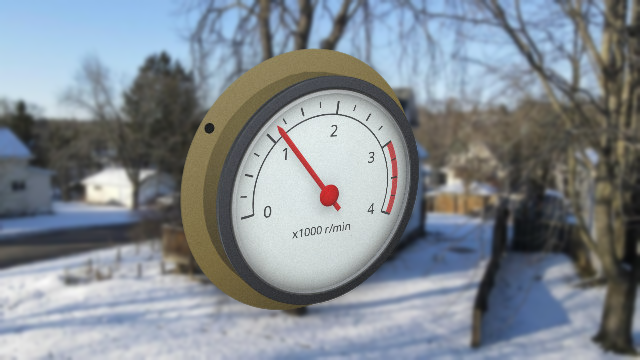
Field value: {"value": 1125, "unit": "rpm"}
